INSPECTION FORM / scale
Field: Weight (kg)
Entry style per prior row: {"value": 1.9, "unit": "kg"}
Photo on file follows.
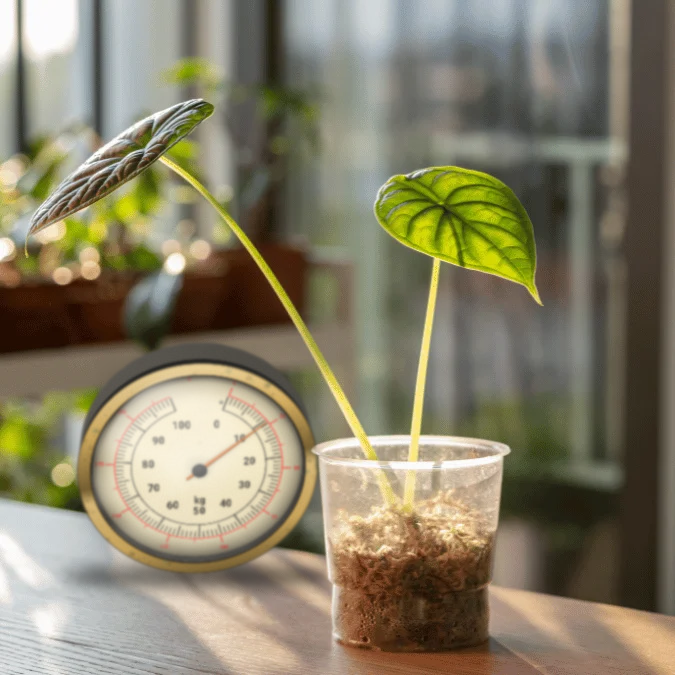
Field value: {"value": 10, "unit": "kg"}
